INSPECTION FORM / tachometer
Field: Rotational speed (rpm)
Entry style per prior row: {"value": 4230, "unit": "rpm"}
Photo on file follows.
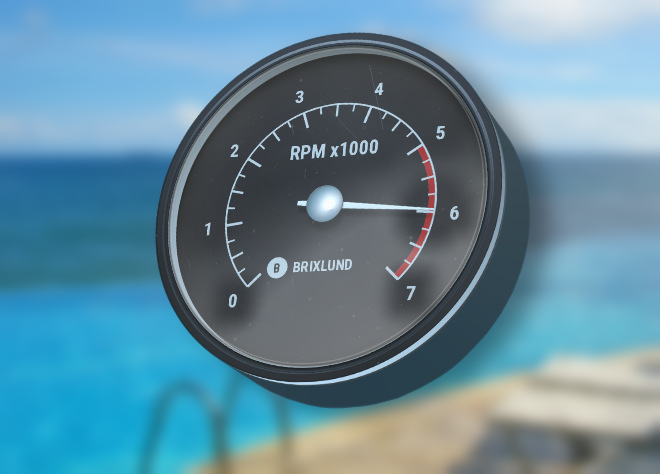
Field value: {"value": 6000, "unit": "rpm"}
